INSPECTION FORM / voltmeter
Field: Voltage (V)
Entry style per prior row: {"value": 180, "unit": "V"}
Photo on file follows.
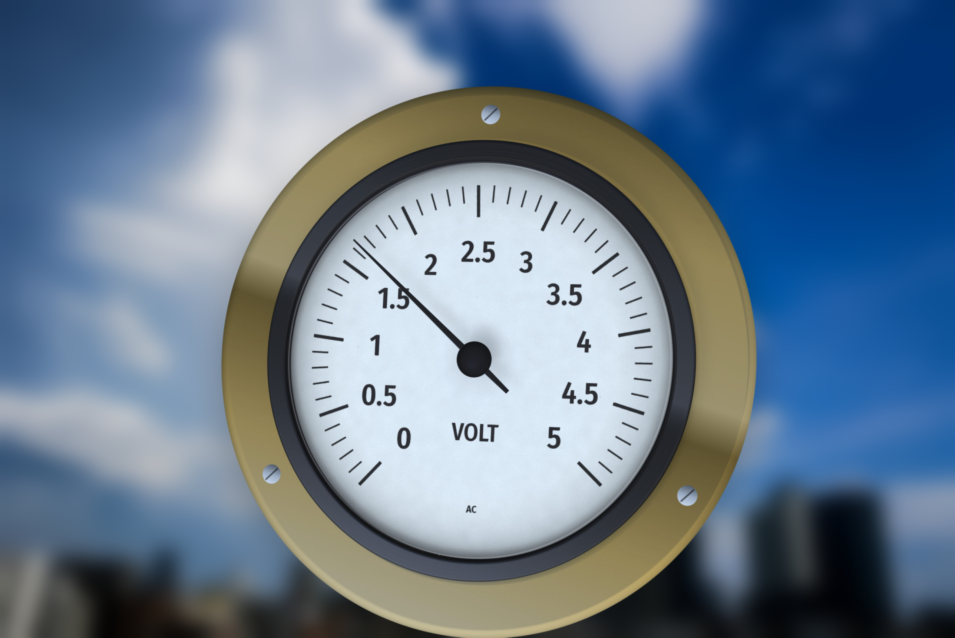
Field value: {"value": 1.65, "unit": "V"}
